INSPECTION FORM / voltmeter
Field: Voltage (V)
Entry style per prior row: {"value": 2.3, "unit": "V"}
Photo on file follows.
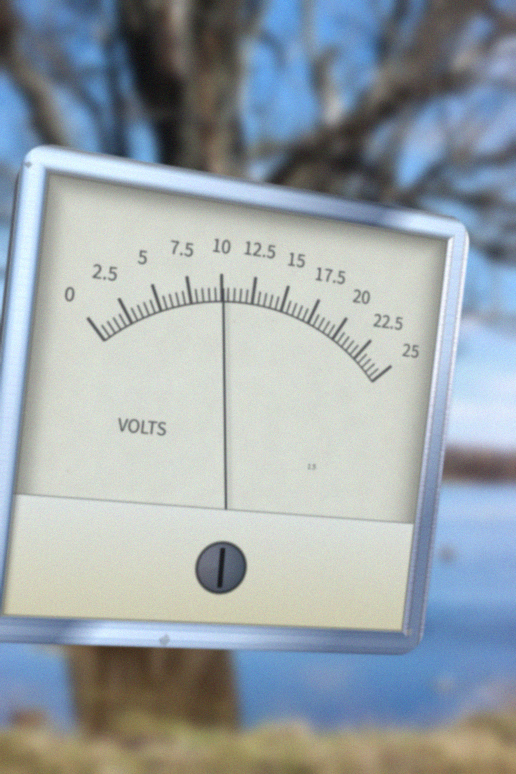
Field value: {"value": 10, "unit": "V"}
